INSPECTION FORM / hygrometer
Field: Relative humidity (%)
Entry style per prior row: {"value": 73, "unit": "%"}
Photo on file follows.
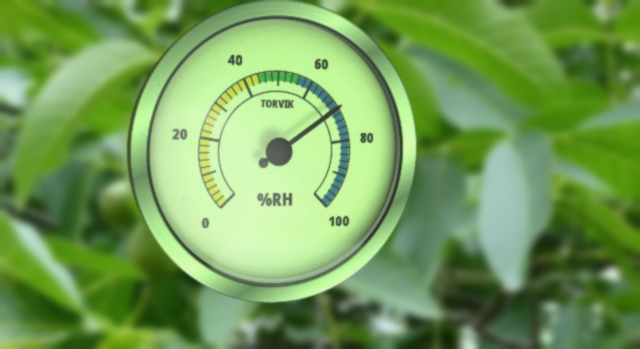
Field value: {"value": 70, "unit": "%"}
